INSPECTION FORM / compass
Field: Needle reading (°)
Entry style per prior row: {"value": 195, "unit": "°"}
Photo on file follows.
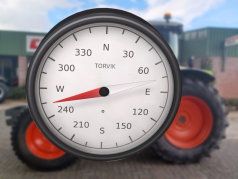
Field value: {"value": 255, "unit": "°"}
